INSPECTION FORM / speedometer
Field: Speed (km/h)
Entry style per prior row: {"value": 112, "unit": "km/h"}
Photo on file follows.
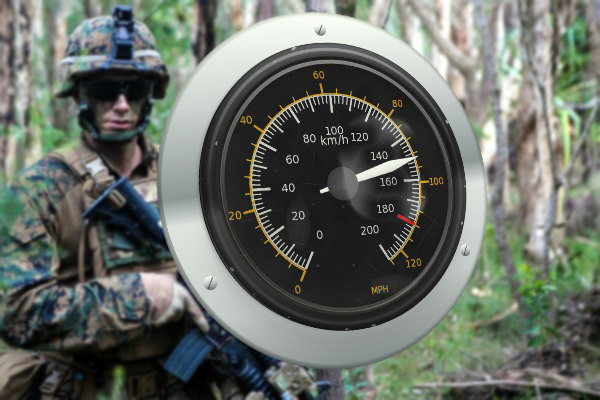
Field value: {"value": 150, "unit": "km/h"}
